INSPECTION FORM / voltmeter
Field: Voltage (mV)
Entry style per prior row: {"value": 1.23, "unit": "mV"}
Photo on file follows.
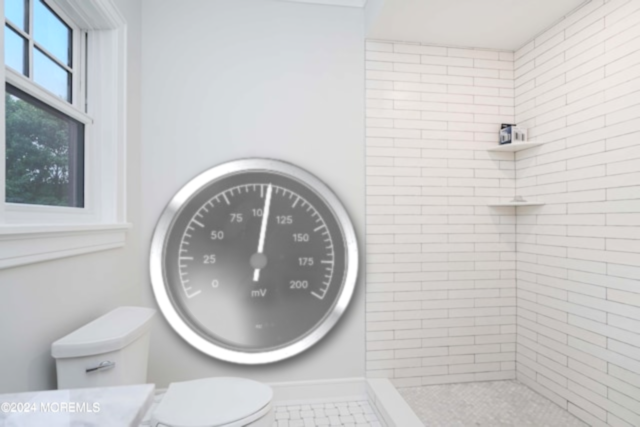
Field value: {"value": 105, "unit": "mV"}
